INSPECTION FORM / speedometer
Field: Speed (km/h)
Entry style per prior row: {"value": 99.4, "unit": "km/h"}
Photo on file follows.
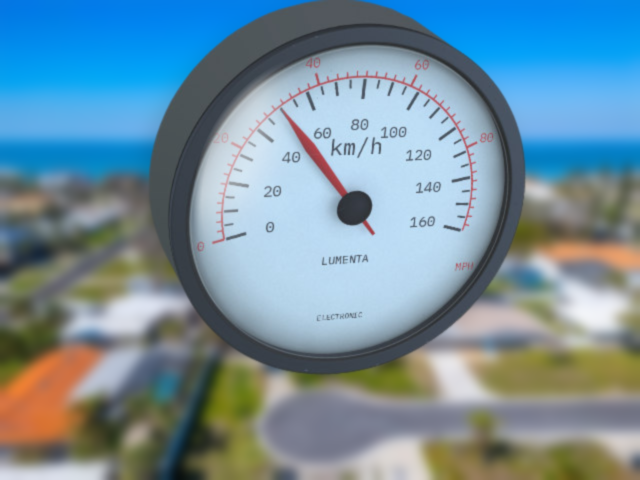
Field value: {"value": 50, "unit": "km/h"}
